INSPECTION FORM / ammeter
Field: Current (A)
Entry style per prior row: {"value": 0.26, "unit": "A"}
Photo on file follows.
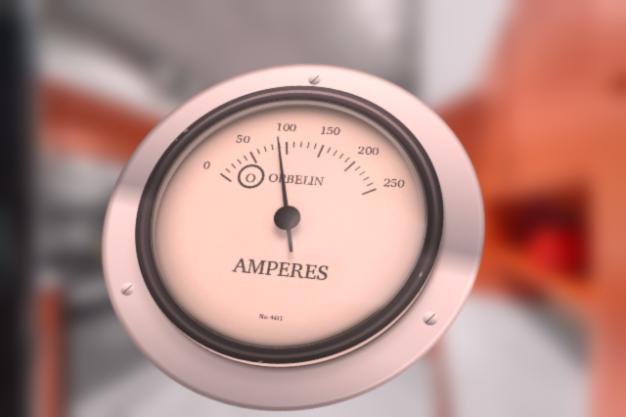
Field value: {"value": 90, "unit": "A"}
